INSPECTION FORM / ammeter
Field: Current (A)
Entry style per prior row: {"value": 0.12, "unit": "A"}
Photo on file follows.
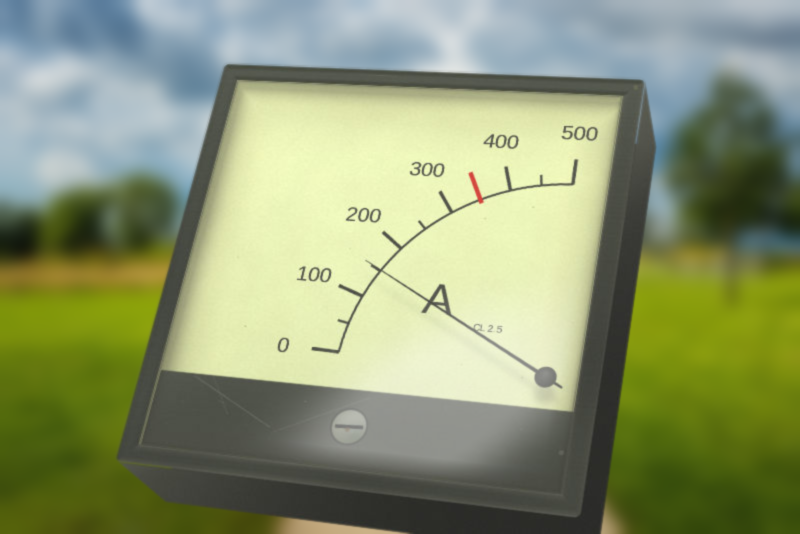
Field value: {"value": 150, "unit": "A"}
